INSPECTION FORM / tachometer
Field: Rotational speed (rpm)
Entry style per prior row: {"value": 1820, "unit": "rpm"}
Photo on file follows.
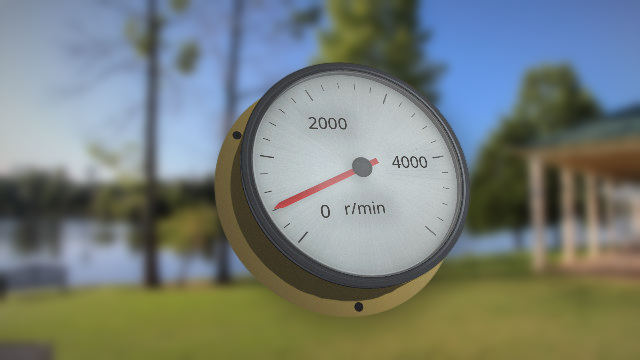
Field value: {"value": 400, "unit": "rpm"}
